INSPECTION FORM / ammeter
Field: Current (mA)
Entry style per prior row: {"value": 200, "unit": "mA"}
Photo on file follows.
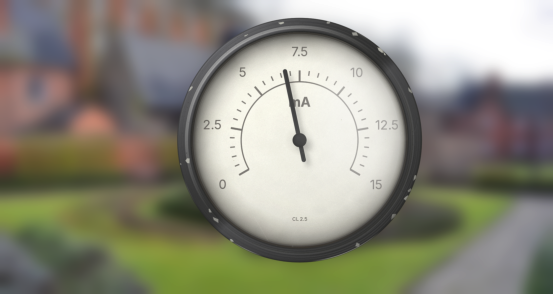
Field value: {"value": 6.75, "unit": "mA"}
